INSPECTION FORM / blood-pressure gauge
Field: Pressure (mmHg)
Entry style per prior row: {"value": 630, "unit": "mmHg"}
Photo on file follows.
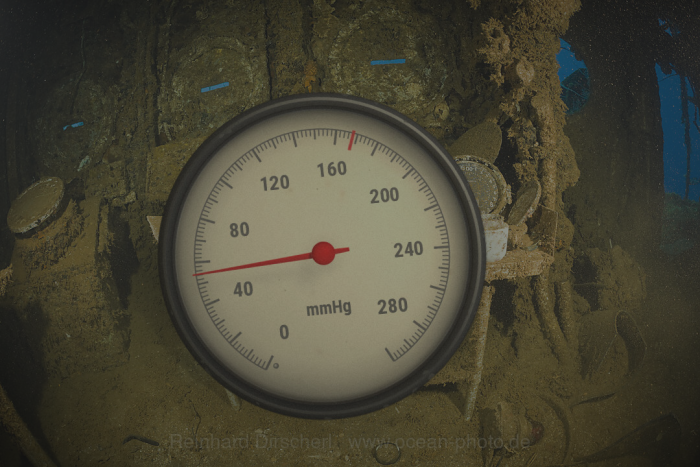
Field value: {"value": 54, "unit": "mmHg"}
